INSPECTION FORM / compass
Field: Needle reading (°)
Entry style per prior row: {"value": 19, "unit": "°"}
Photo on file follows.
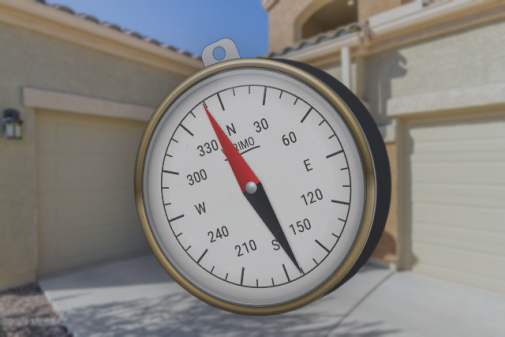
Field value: {"value": 350, "unit": "°"}
